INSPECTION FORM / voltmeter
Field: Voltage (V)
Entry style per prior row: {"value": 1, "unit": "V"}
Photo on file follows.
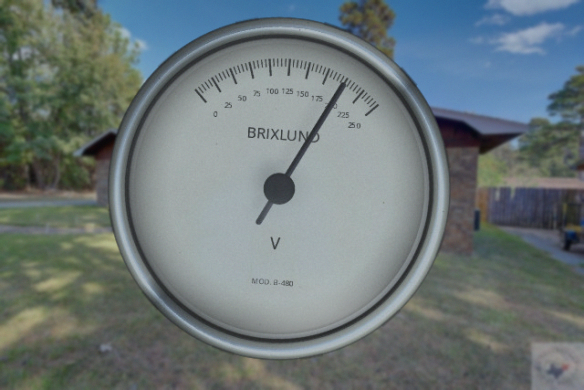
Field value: {"value": 200, "unit": "V"}
